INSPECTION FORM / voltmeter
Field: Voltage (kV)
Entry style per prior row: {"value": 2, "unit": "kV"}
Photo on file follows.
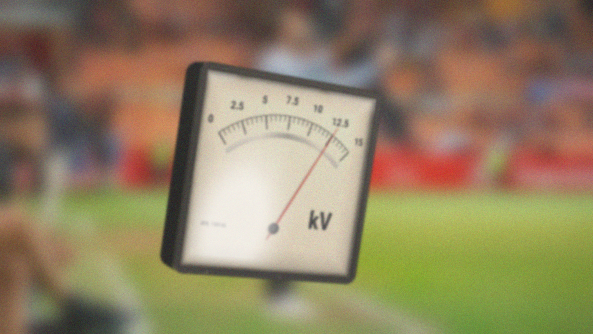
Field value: {"value": 12.5, "unit": "kV"}
